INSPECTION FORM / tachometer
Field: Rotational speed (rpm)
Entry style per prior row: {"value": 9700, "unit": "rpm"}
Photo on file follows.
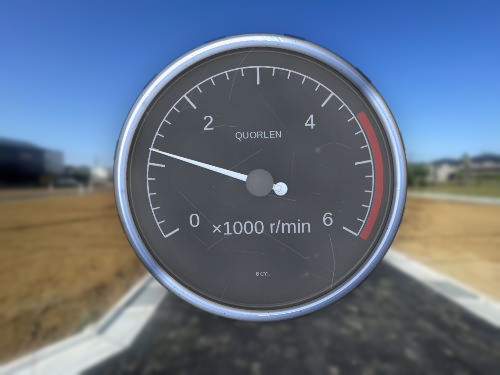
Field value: {"value": 1200, "unit": "rpm"}
